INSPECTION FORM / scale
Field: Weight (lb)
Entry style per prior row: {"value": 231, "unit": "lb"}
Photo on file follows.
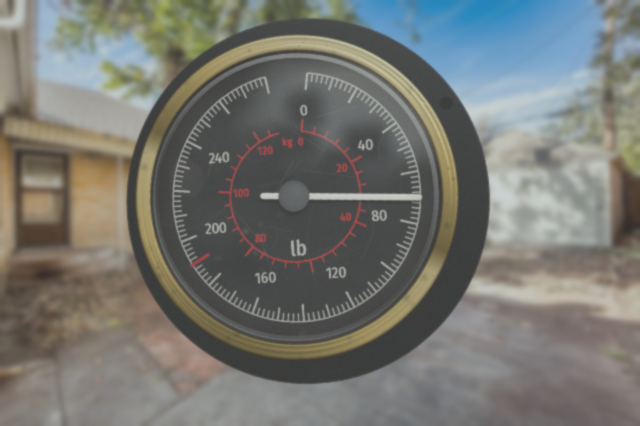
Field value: {"value": 70, "unit": "lb"}
